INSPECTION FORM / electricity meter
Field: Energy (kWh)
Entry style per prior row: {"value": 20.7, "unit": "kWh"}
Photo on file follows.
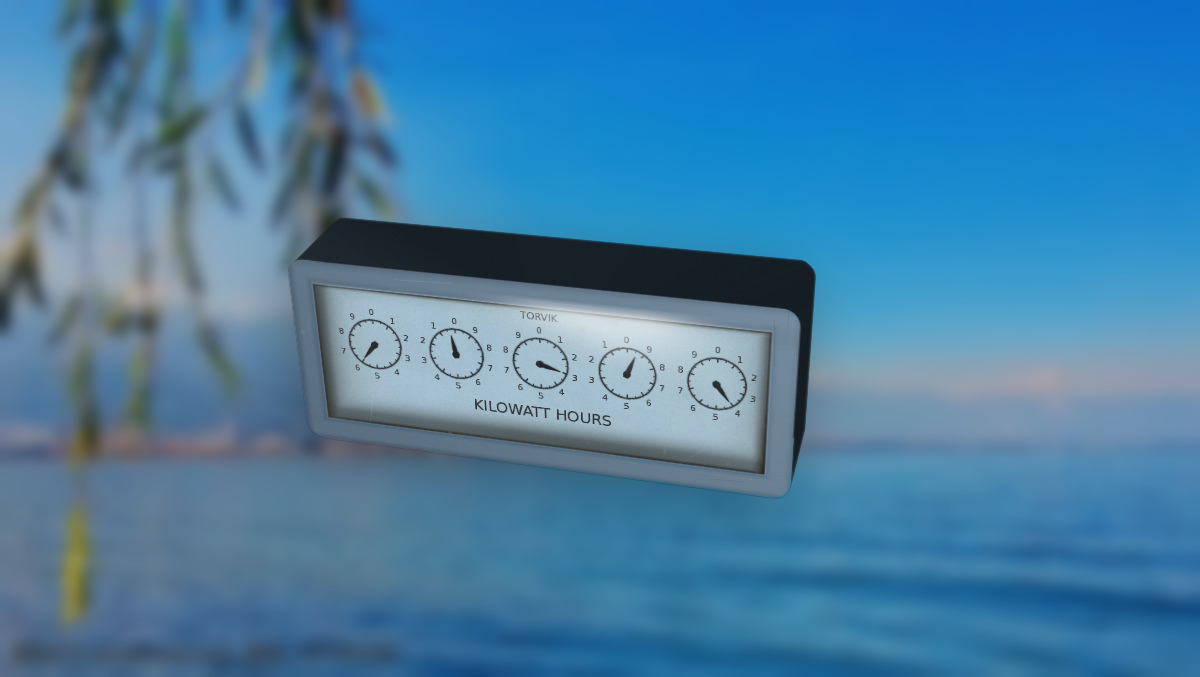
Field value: {"value": 60294, "unit": "kWh"}
